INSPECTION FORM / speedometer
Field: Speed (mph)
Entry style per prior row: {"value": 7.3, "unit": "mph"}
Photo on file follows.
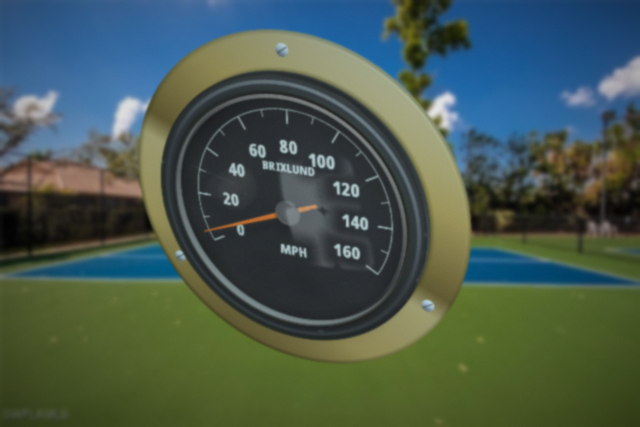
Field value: {"value": 5, "unit": "mph"}
